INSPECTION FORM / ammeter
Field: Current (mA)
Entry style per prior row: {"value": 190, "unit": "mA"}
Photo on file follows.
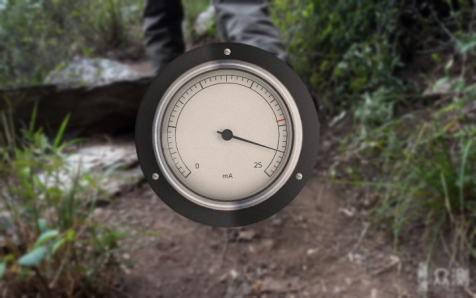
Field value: {"value": 22.5, "unit": "mA"}
